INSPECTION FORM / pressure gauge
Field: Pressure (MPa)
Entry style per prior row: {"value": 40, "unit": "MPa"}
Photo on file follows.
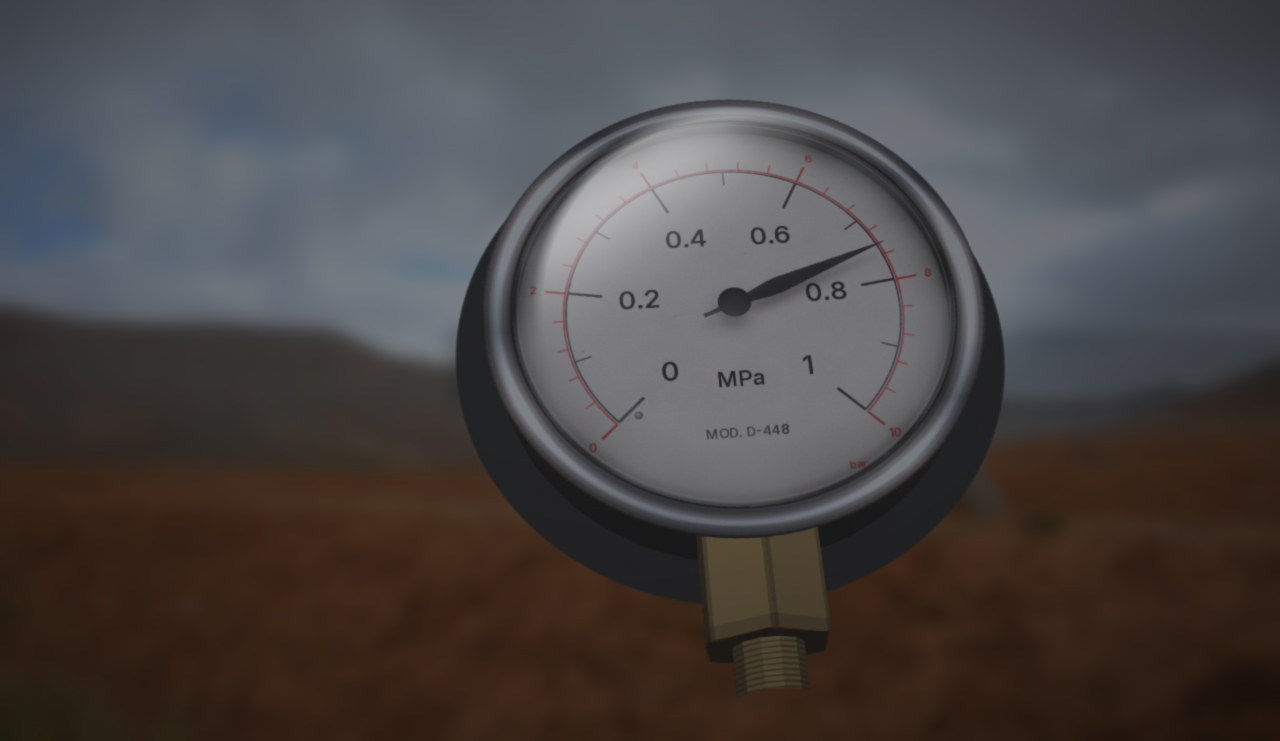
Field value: {"value": 0.75, "unit": "MPa"}
